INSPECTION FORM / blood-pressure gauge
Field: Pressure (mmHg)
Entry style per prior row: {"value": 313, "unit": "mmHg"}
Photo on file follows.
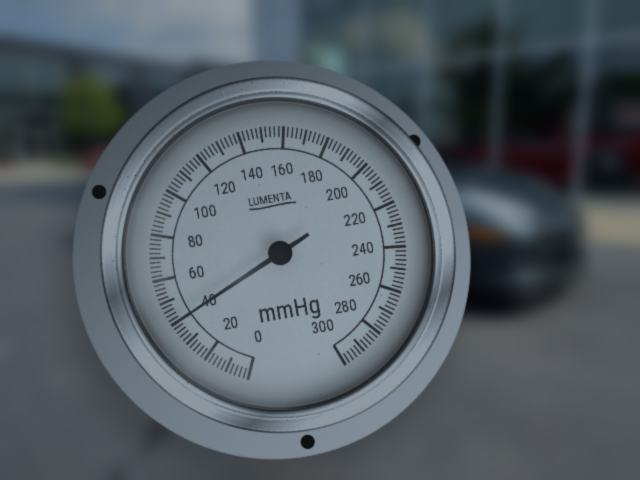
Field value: {"value": 40, "unit": "mmHg"}
